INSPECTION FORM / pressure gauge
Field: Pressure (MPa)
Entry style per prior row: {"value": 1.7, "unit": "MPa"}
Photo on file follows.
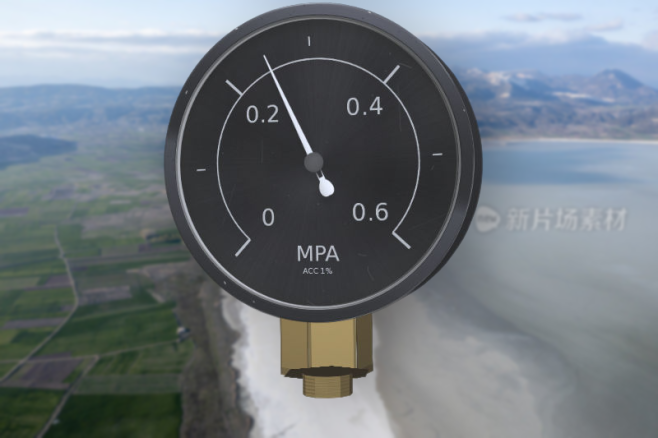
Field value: {"value": 0.25, "unit": "MPa"}
